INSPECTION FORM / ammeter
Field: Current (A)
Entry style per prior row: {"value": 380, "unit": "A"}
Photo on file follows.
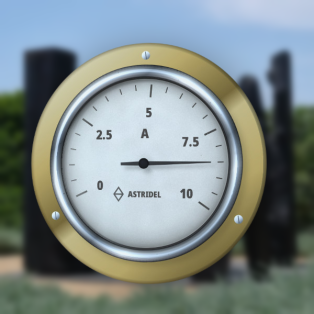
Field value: {"value": 8.5, "unit": "A"}
